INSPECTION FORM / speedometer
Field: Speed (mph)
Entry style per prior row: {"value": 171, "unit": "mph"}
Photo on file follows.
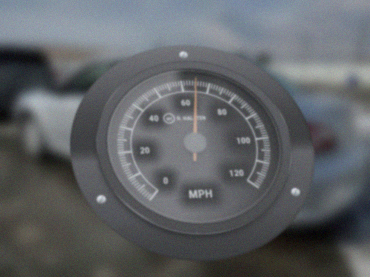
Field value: {"value": 65, "unit": "mph"}
